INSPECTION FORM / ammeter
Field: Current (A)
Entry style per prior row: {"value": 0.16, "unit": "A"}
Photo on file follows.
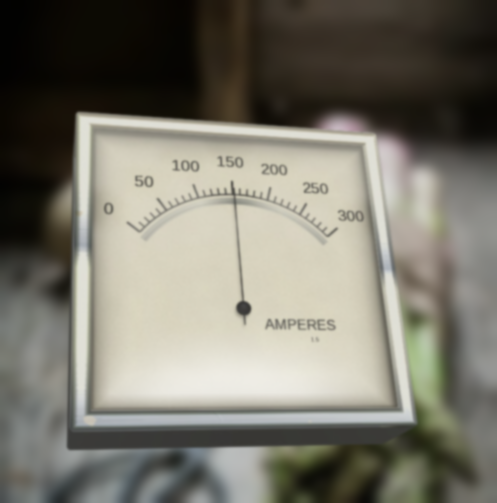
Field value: {"value": 150, "unit": "A"}
